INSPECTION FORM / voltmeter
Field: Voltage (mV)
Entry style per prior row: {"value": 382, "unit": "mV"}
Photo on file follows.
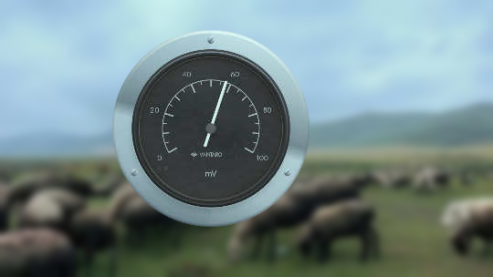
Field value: {"value": 57.5, "unit": "mV"}
